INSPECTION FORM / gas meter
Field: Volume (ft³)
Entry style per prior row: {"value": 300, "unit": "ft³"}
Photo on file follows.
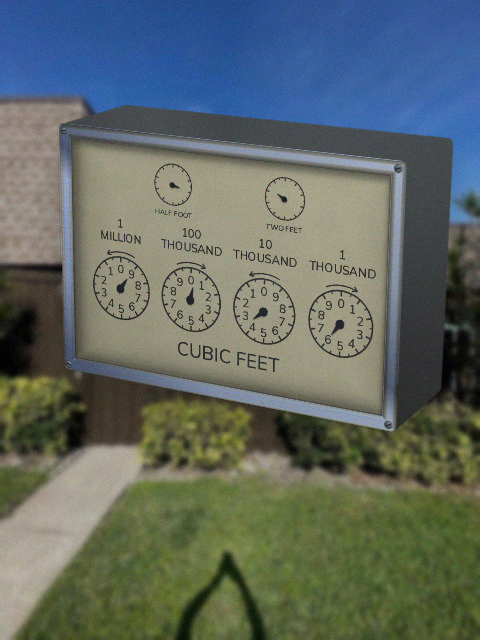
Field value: {"value": 903600, "unit": "ft³"}
